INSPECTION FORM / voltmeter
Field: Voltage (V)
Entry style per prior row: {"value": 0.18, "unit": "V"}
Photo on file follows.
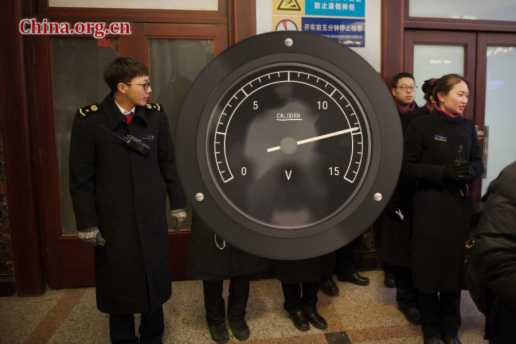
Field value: {"value": 12.25, "unit": "V"}
